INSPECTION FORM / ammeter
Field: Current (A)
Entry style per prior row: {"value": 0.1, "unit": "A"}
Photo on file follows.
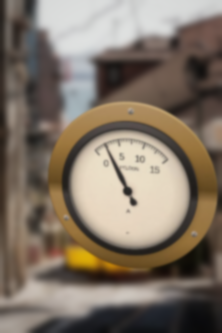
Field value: {"value": 2.5, "unit": "A"}
